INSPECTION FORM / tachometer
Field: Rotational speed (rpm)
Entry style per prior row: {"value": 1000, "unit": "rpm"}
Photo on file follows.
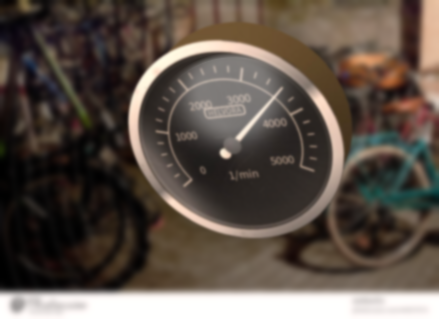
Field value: {"value": 3600, "unit": "rpm"}
